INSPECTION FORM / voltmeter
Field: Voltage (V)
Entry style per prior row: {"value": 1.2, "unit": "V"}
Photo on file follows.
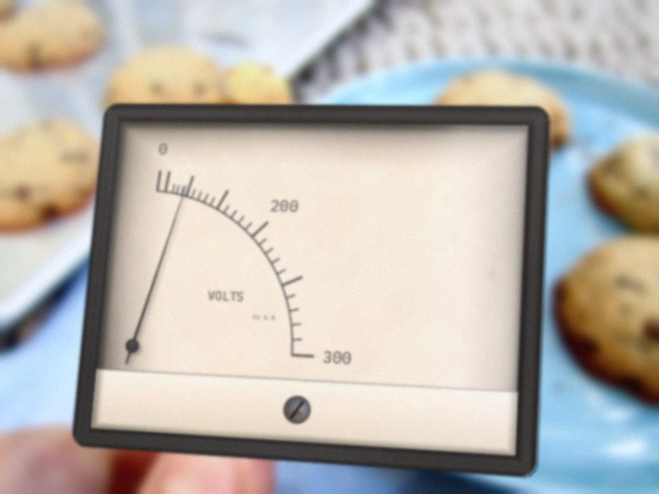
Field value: {"value": 100, "unit": "V"}
